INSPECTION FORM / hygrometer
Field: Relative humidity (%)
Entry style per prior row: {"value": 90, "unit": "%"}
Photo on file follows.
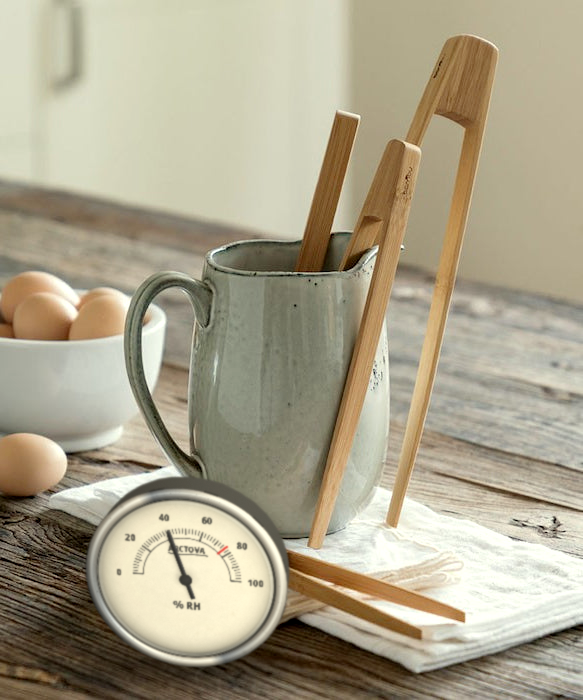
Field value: {"value": 40, "unit": "%"}
